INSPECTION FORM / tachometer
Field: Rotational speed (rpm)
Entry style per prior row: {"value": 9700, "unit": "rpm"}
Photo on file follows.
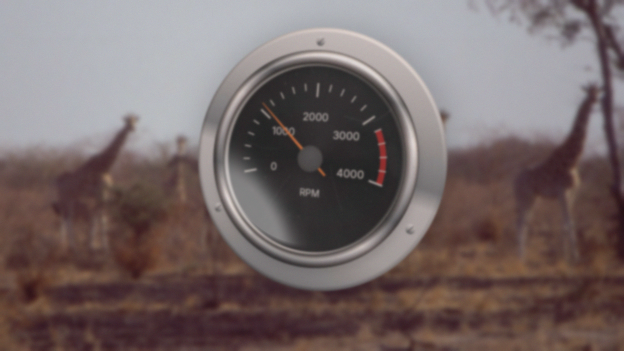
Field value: {"value": 1100, "unit": "rpm"}
